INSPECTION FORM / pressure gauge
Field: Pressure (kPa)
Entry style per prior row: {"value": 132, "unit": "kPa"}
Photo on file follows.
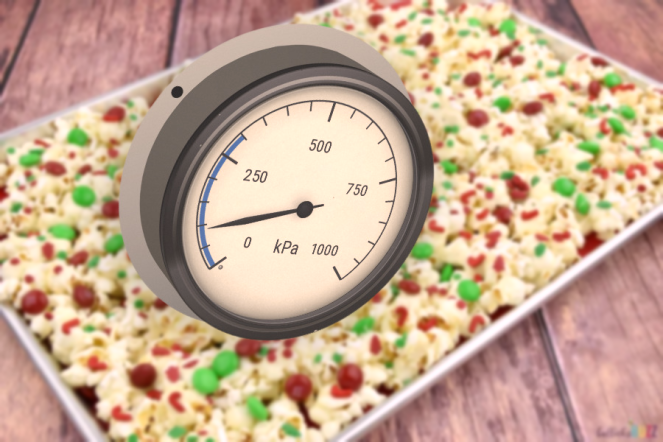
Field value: {"value": 100, "unit": "kPa"}
